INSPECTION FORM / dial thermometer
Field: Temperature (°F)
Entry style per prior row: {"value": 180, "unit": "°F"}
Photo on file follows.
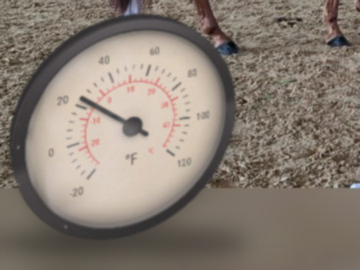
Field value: {"value": 24, "unit": "°F"}
